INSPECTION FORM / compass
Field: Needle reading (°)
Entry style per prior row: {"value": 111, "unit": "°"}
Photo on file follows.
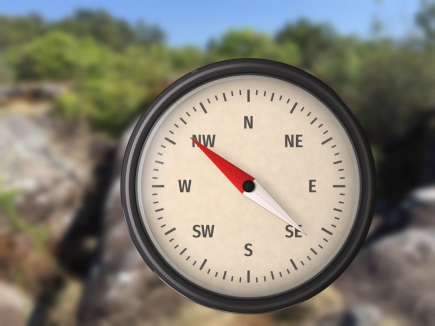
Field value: {"value": 310, "unit": "°"}
